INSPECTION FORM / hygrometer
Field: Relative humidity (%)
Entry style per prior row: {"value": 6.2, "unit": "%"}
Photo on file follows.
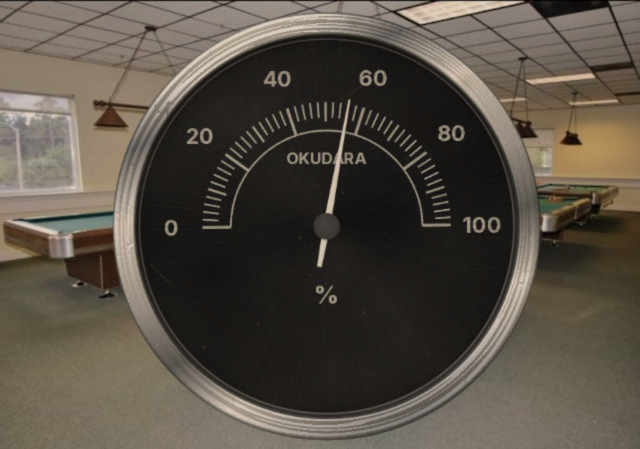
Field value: {"value": 56, "unit": "%"}
